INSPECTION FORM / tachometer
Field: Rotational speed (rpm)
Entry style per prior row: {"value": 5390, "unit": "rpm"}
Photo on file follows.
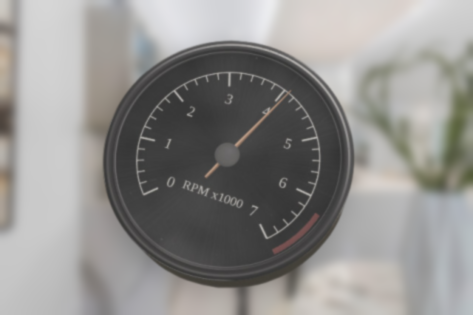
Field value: {"value": 4100, "unit": "rpm"}
